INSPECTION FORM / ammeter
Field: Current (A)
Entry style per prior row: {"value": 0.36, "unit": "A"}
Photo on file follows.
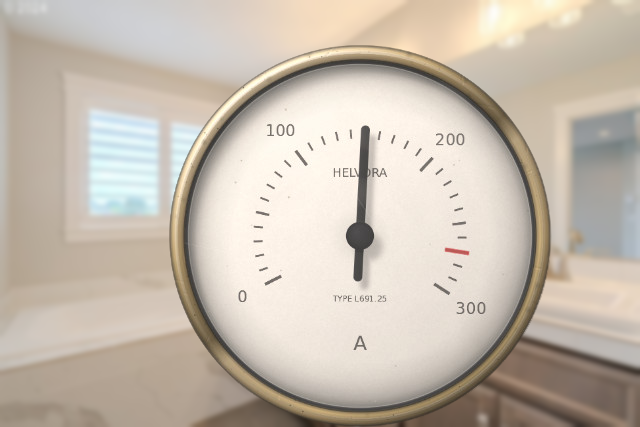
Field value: {"value": 150, "unit": "A"}
